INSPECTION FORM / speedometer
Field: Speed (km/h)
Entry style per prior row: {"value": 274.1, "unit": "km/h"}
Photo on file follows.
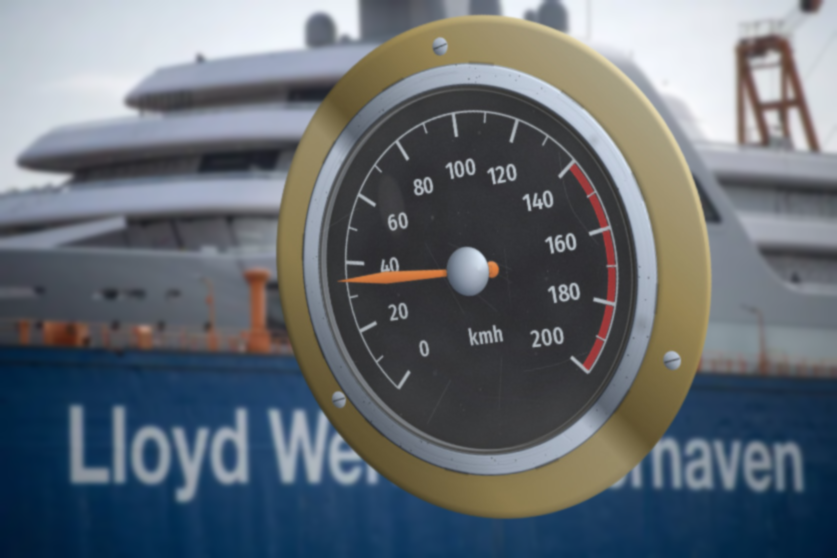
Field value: {"value": 35, "unit": "km/h"}
